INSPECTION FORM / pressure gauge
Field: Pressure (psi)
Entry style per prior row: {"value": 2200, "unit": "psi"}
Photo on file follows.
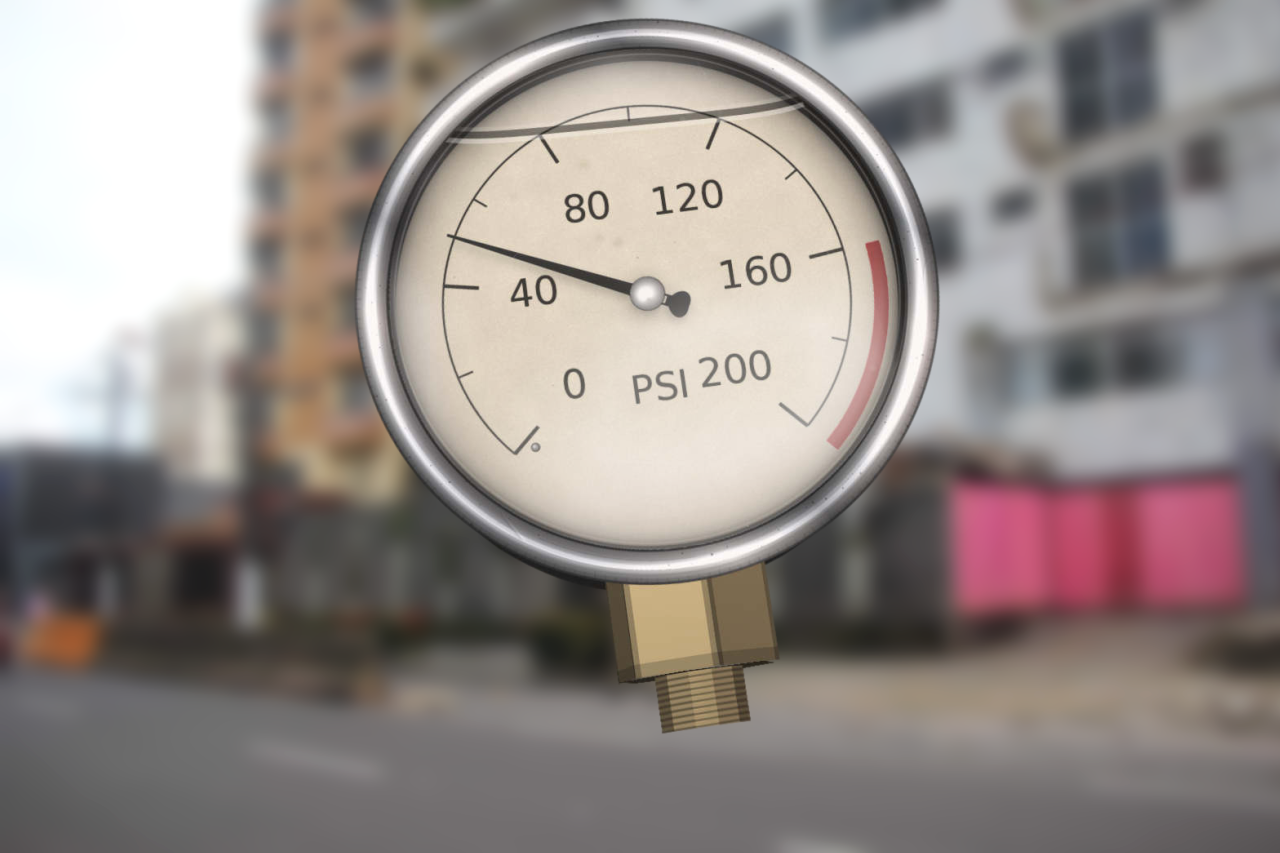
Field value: {"value": 50, "unit": "psi"}
